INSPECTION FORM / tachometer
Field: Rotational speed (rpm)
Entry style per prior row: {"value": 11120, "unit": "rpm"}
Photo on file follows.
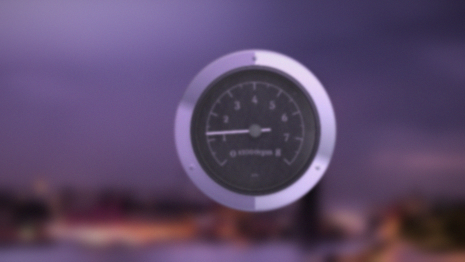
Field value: {"value": 1250, "unit": "rpm"}
